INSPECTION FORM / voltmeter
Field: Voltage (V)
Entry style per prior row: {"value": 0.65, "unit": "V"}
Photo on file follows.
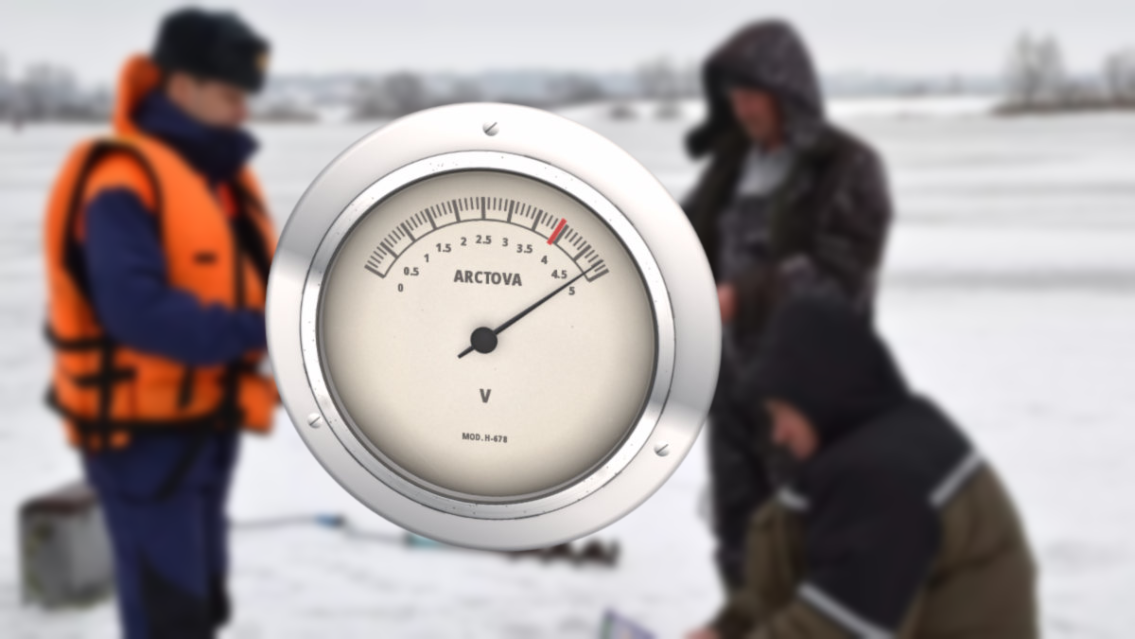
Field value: {"value": 4.8, "unit": "V"}
